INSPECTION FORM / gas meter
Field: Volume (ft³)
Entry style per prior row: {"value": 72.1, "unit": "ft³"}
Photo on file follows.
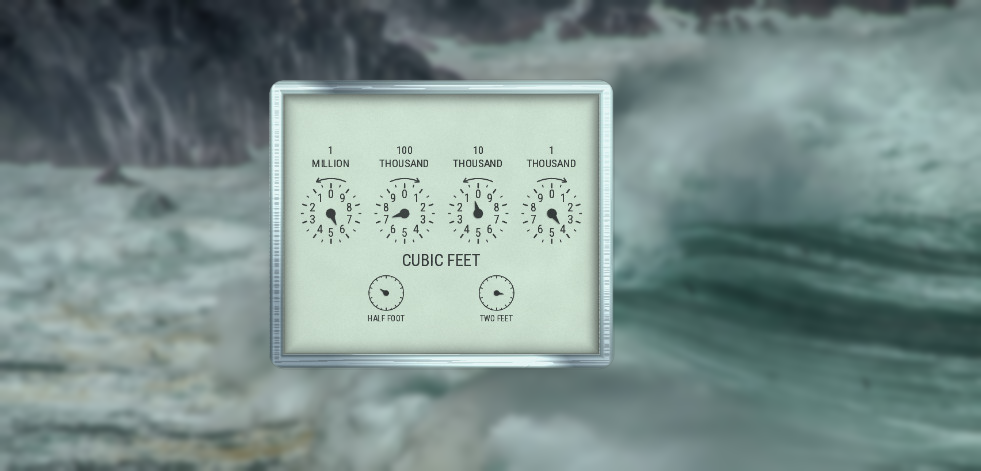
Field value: {"value": 570400, "unit": "ft³"}
